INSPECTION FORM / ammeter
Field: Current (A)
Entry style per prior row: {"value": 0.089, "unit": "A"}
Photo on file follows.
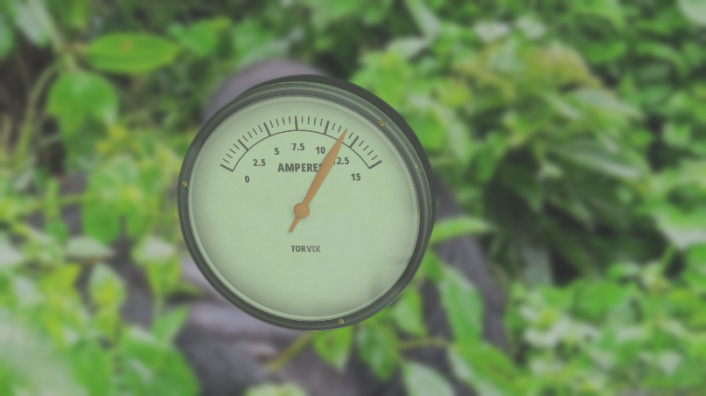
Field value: {"value": 11.5, "unit": "A"}
